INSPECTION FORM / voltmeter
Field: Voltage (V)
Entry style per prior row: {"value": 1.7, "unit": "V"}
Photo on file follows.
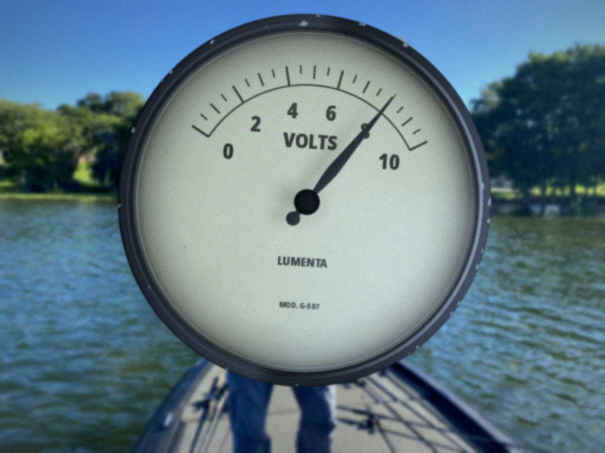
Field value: {"value": 8, "unit": "V"}
